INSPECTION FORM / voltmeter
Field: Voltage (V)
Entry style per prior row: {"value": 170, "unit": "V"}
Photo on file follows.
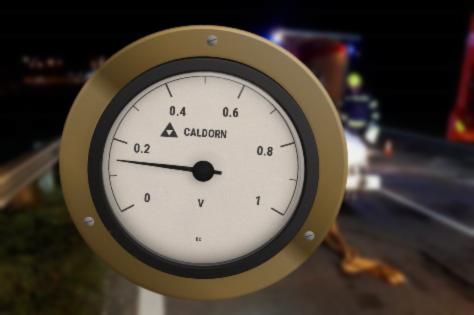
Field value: {"value": 0.15, "unit": "V"}
